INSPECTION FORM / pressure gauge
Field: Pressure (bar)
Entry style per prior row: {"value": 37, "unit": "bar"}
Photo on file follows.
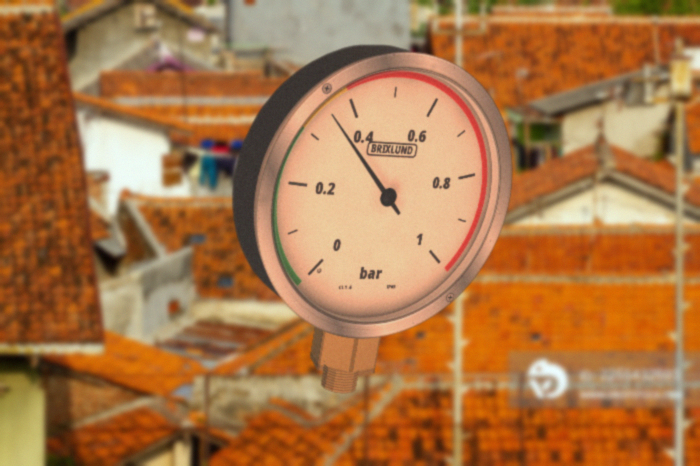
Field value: {"value": 0.35, "unit": "bar"}
